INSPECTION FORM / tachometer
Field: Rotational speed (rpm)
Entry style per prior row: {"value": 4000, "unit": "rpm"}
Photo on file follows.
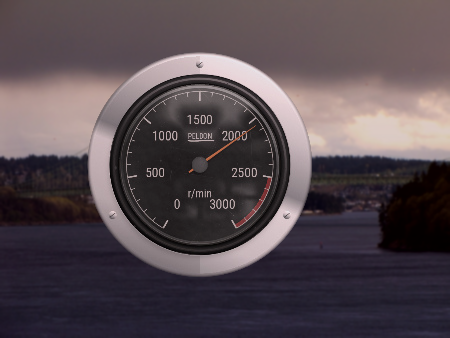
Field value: {"value": 2050, "unit": "rpm"}
